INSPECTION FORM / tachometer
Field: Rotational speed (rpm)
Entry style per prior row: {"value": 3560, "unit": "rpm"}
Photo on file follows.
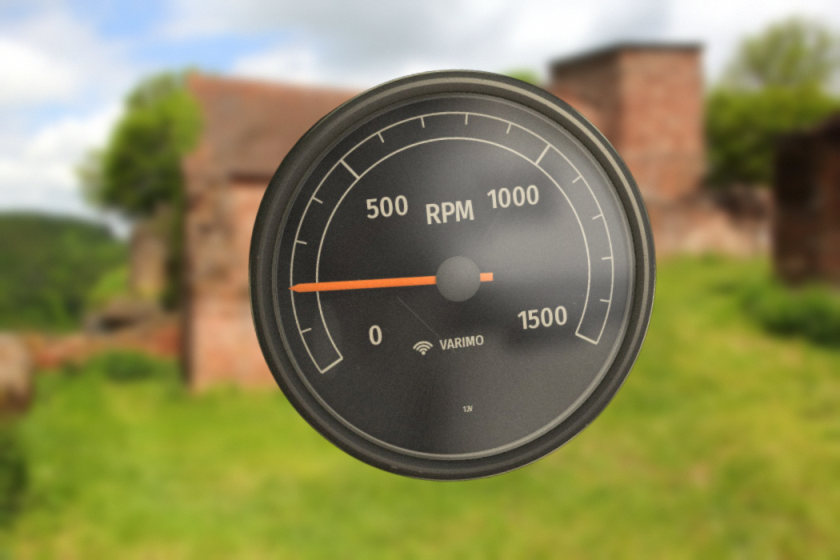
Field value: {"value": 200, "unit": "rpm"}
